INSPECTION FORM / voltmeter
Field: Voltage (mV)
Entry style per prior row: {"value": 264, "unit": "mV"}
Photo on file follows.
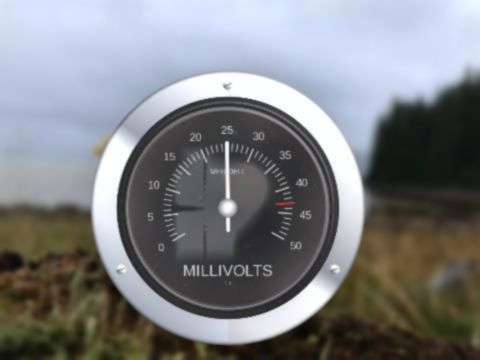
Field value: {"value": 25, "unit": "mV"}
